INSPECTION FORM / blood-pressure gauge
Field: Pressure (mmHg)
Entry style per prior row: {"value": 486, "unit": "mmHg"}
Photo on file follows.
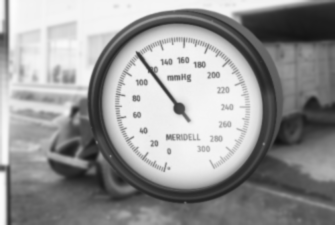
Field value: {"value": 120, "unit": "mmHg"}
